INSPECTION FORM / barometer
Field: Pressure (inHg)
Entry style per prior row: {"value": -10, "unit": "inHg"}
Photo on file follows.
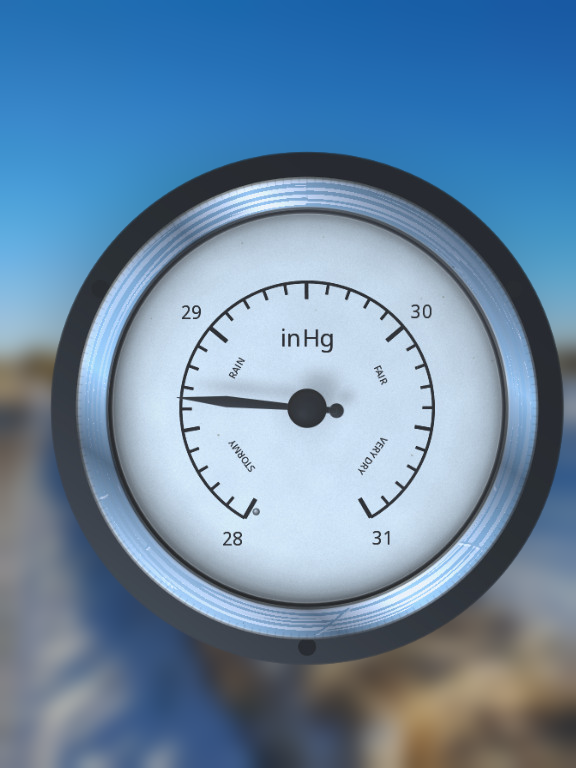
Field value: {"value": 28.65, "unit": "inHg"}
